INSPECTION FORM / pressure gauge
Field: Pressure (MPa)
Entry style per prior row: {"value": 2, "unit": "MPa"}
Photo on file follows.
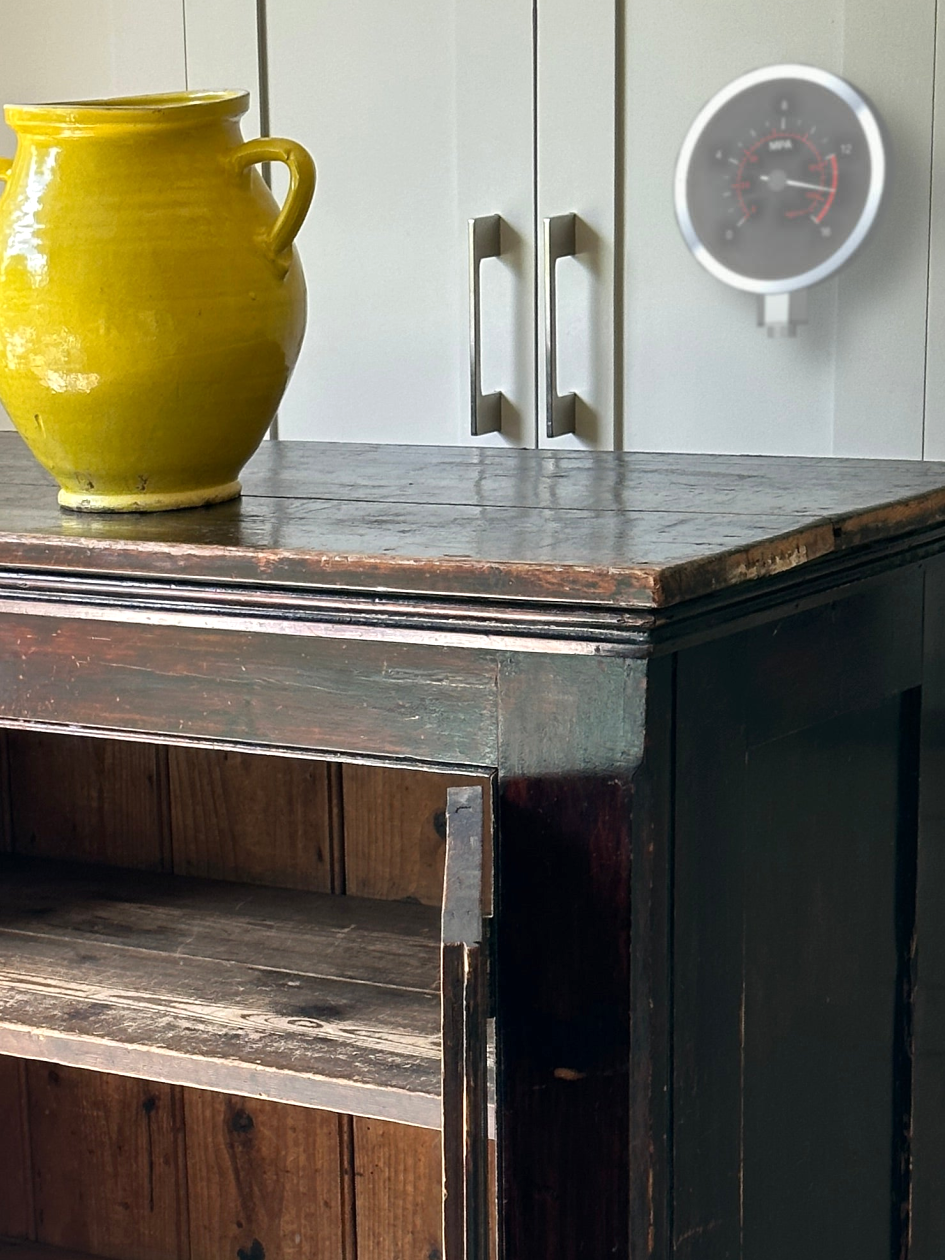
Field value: {"value": 14, "unit": "MPa"}
